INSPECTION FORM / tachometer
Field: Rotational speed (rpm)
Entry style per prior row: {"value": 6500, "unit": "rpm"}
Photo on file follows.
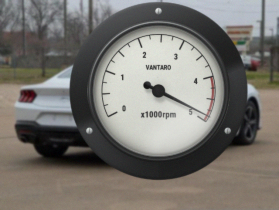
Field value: {"value": 4875, "unit": "rpm"}
